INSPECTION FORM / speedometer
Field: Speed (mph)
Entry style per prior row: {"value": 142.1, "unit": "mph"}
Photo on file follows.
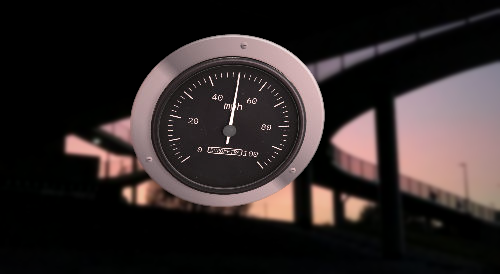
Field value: {"value": 50, "unit": "mph"}
